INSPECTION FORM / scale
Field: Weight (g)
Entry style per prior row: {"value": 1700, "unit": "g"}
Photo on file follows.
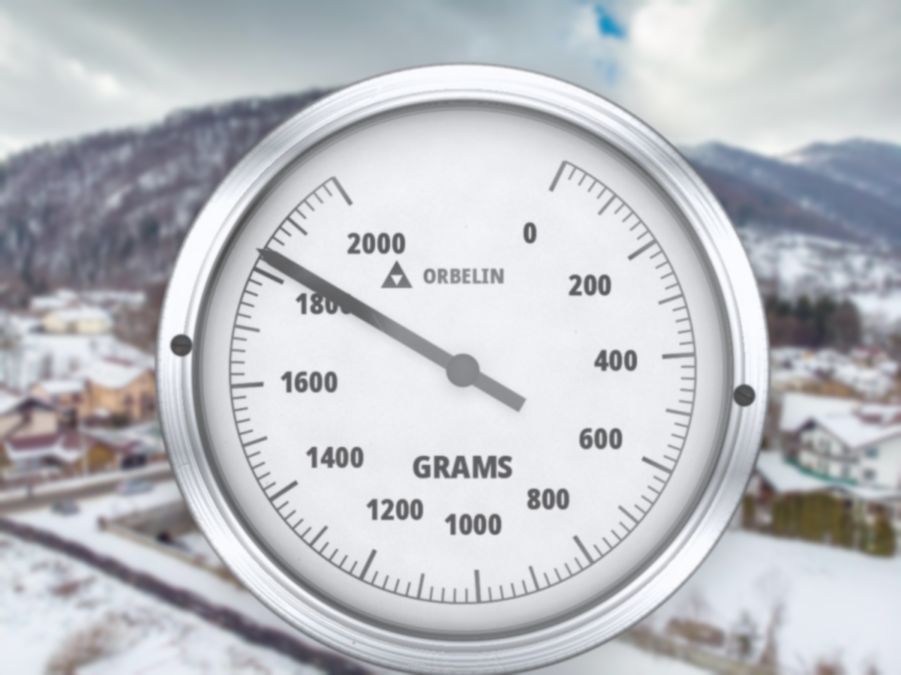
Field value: {"value": 1830, "unit": "g"}
